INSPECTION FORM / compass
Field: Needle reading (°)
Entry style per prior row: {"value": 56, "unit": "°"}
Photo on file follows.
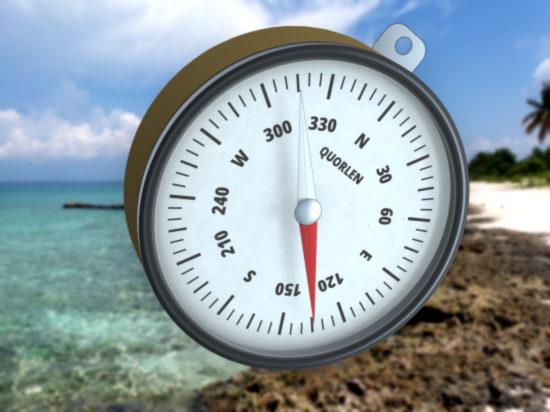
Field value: {"value": 135, "unit": "°"}
